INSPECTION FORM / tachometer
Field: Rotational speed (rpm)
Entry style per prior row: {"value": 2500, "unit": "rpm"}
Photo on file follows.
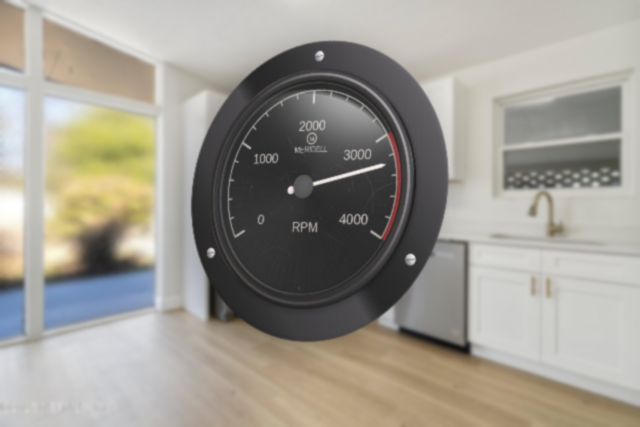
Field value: {"value": 3300, "unit": "rpm"}
